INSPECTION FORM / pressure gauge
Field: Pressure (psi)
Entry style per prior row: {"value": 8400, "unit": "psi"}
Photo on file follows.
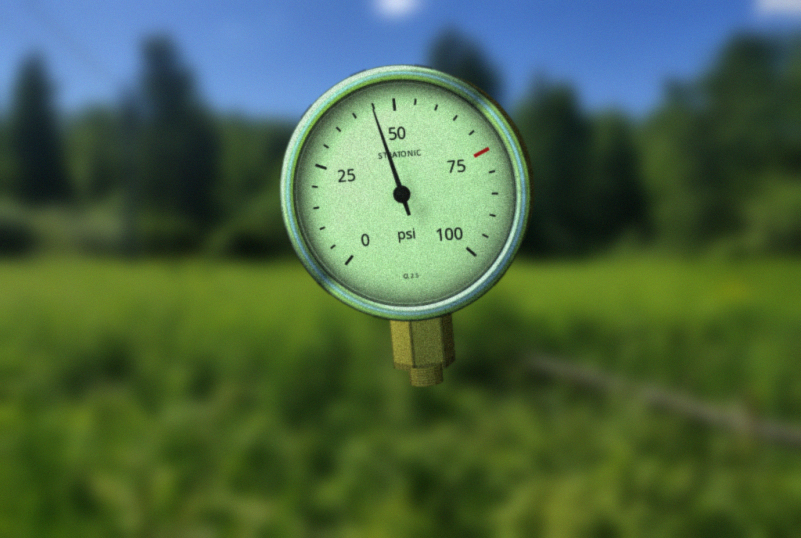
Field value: {"value": 45, "unit": "psi"}
